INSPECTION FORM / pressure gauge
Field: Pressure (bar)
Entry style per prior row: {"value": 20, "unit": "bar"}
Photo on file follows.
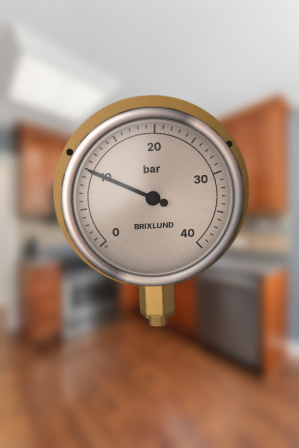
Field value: {"value": 10, "unit": "bar"}
